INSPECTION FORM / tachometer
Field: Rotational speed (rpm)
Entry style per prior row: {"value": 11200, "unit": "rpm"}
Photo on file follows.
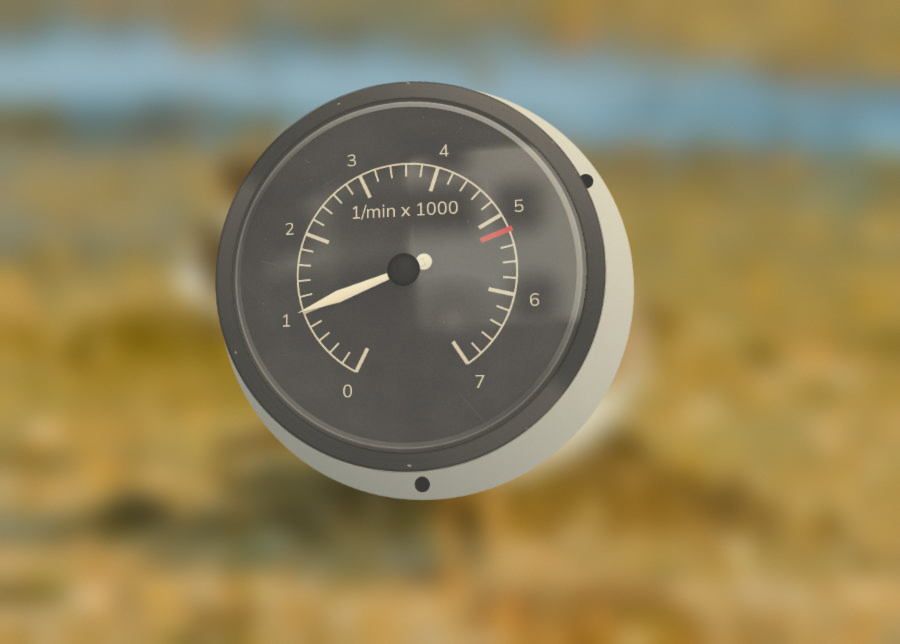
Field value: {"value": 1000, "unit": "rpm"}
